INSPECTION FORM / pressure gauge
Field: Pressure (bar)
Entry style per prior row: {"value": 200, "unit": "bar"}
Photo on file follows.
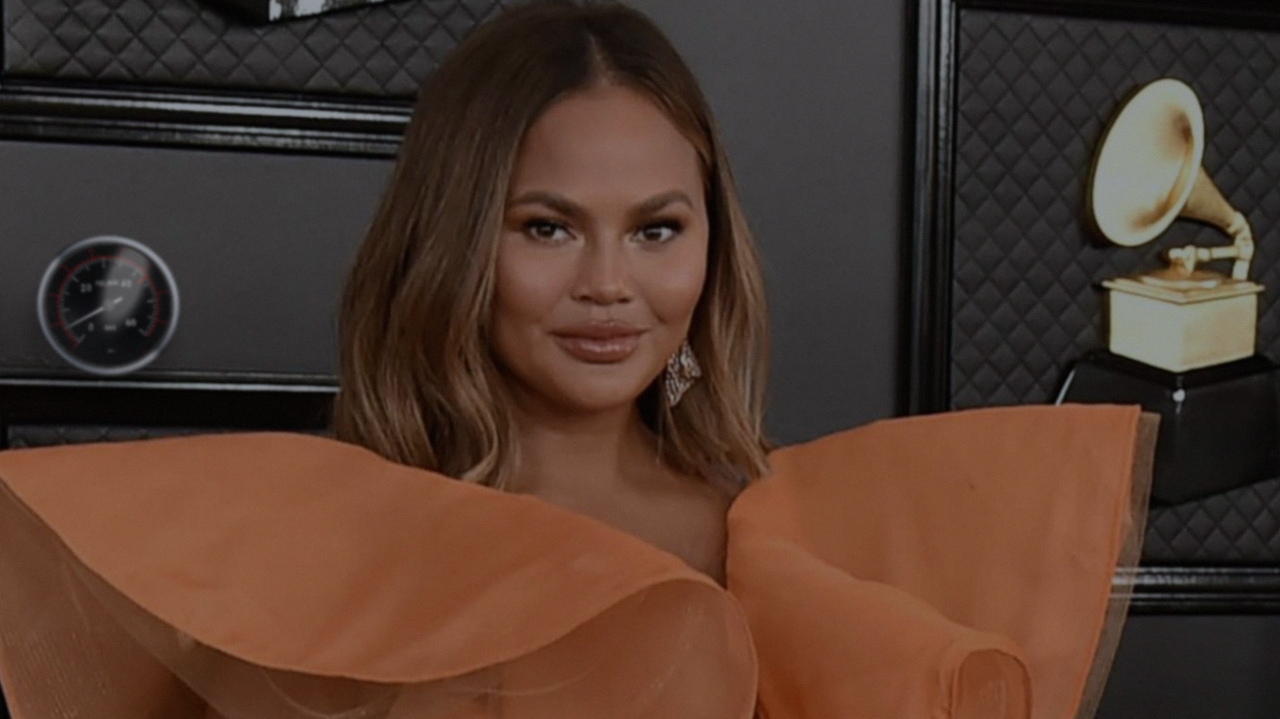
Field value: {"value": 5, "unit": "bar"}
